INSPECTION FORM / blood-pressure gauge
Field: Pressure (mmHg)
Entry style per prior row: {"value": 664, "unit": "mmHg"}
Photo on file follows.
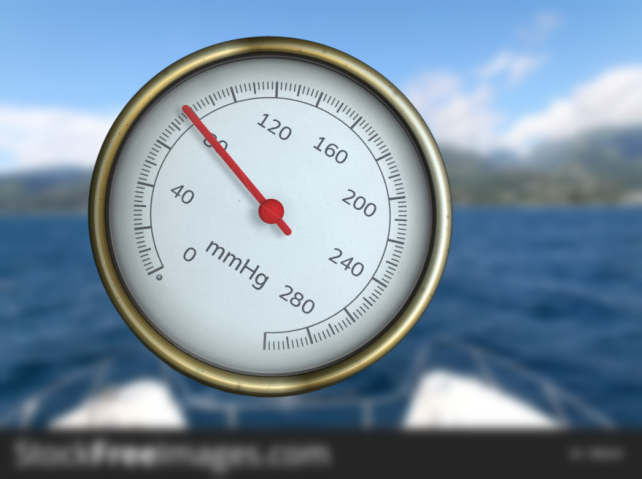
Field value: {"value": 78, "unit": "mmHg"}
